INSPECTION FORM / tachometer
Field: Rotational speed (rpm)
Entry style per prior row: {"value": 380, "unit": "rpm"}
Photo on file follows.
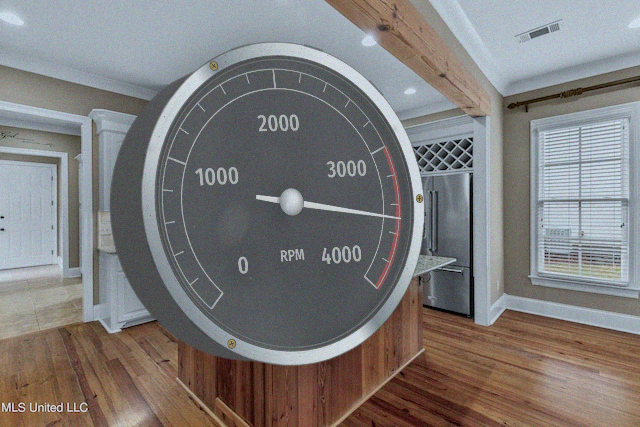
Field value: {"value": 3500, "unit": "rpm"}
